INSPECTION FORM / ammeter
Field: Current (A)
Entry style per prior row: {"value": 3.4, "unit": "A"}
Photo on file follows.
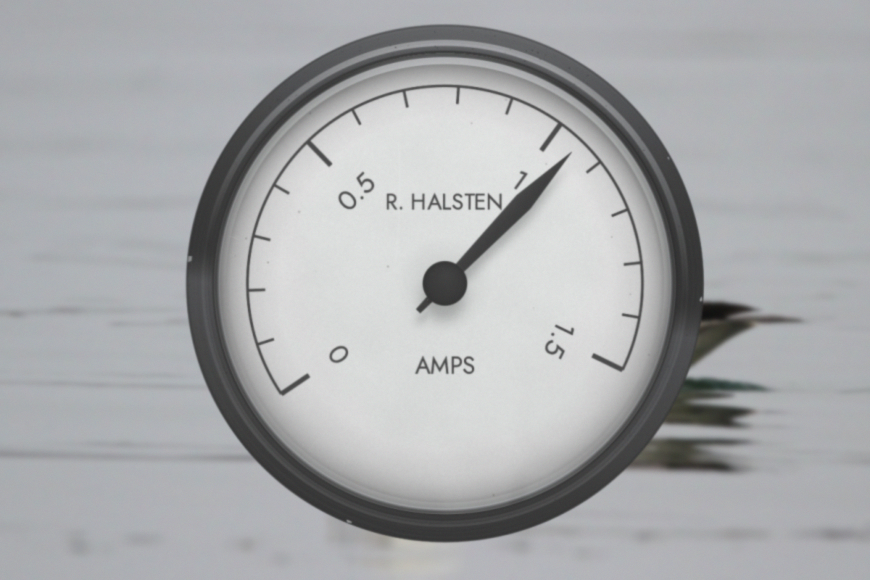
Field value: {"value": 1.05, "unit": "A"}
